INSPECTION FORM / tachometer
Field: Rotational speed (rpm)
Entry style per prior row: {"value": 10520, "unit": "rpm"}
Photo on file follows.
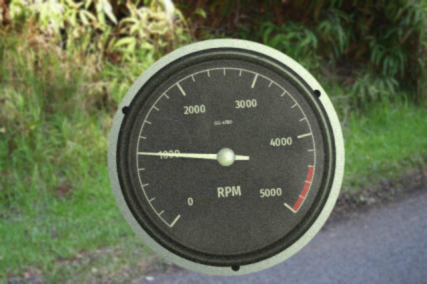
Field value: {"value": 1000, "unit": "rpm"}
